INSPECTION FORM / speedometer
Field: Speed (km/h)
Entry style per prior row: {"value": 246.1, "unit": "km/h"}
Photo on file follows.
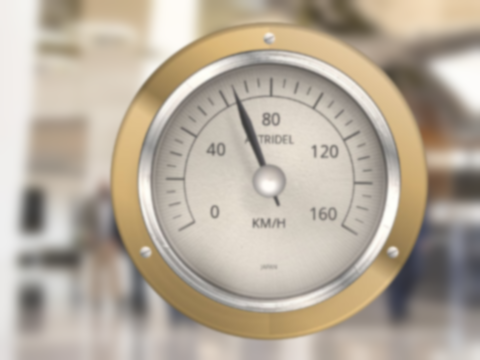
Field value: {"value": 65, "unit": "km/h"}
